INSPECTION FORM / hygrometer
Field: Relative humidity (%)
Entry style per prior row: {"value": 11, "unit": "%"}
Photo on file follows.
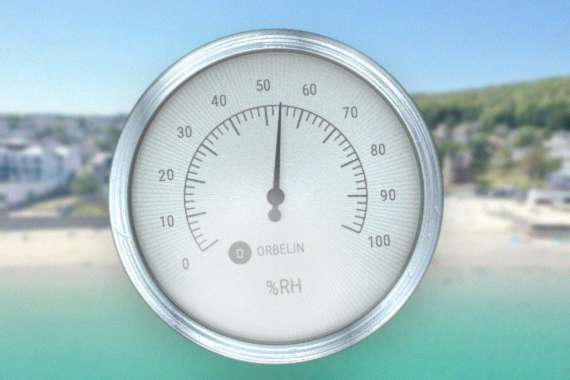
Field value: {"value": 54, "unit": "%"}
